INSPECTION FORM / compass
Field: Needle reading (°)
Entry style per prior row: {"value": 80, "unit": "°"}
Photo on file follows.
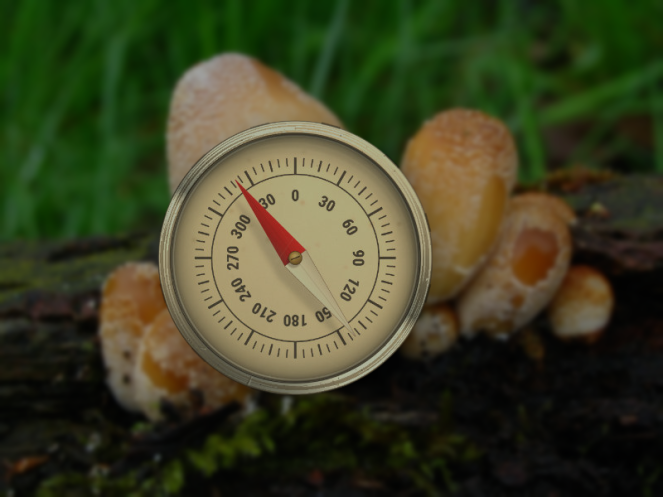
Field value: {"value": 322.5, "unit": "°"}
